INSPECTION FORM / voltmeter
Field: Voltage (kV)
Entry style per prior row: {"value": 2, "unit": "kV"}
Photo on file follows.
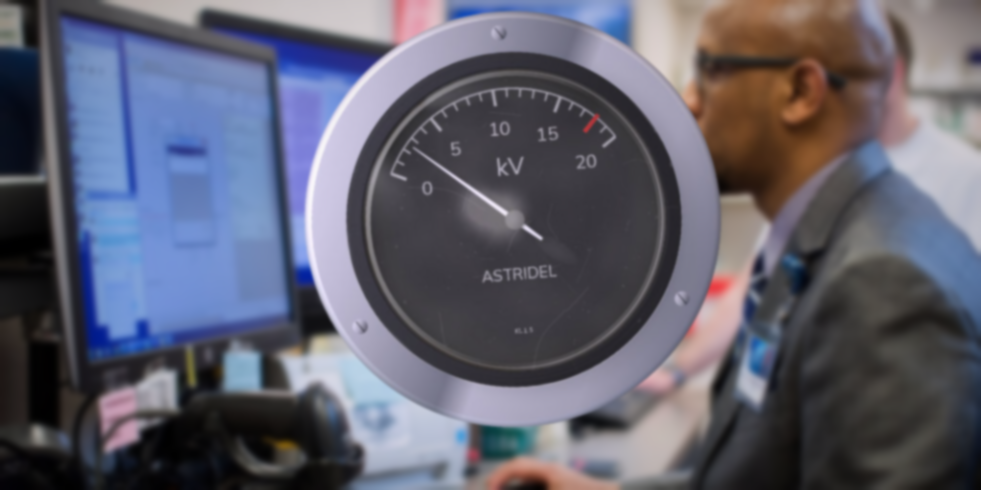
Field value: {"value": 2.5, "unit": "kV"}
